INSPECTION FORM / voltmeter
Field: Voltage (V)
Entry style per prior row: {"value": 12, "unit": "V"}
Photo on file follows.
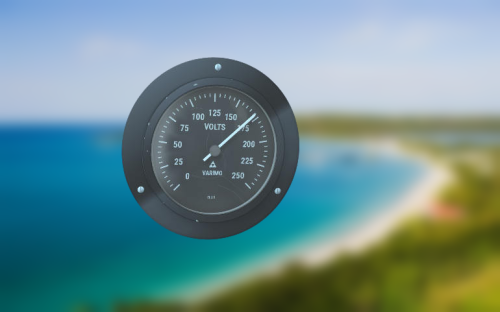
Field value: {"value": 170, "unit": "V"}
